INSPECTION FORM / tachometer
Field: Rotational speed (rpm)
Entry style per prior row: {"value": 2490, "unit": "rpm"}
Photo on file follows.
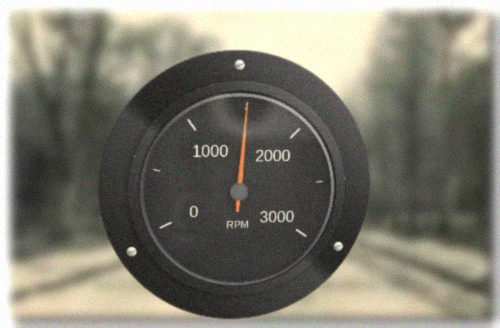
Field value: {"value": 1500, "unit": "rpm"}
